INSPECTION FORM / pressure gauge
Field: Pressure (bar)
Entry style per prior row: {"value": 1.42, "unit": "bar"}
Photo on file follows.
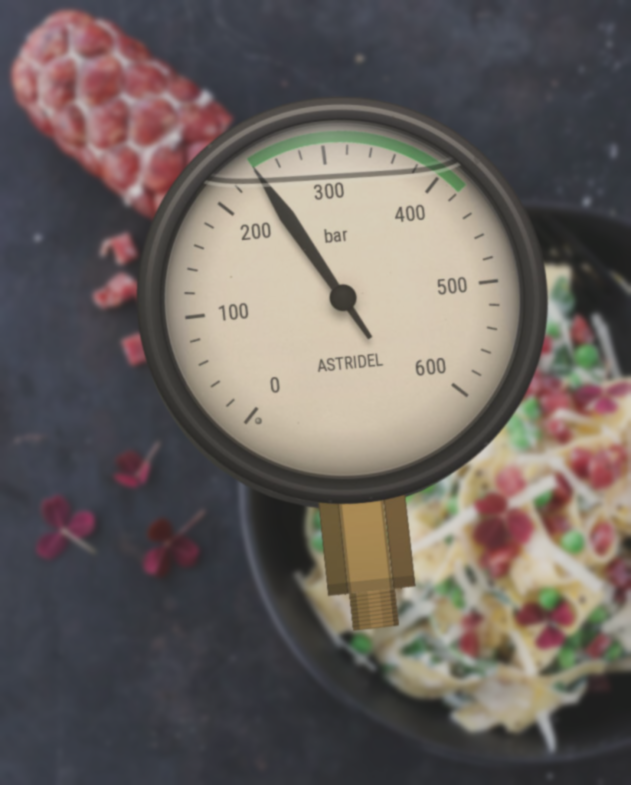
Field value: {"value": 240, "unit": "bar"}
